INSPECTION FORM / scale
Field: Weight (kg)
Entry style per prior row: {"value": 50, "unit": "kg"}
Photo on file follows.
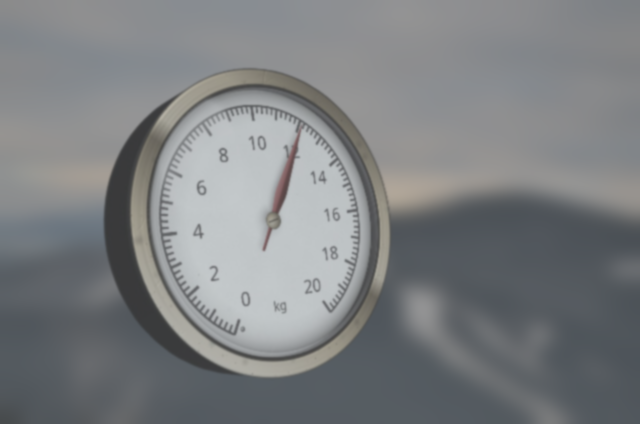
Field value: {"value": 12, "unit": "kg"}
